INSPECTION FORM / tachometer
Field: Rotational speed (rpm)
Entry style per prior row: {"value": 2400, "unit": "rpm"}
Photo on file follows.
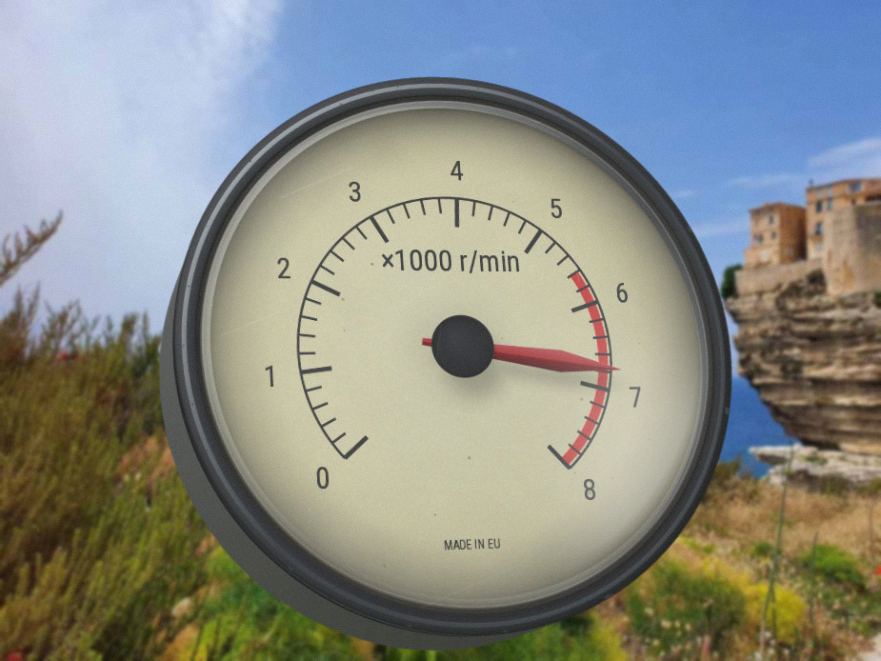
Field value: {"value": 6800, "unit": "rpm"}
